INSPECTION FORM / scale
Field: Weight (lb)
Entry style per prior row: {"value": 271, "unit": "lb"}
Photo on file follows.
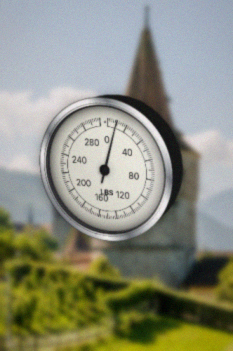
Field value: {"value": 10, "unit": "lb"}
